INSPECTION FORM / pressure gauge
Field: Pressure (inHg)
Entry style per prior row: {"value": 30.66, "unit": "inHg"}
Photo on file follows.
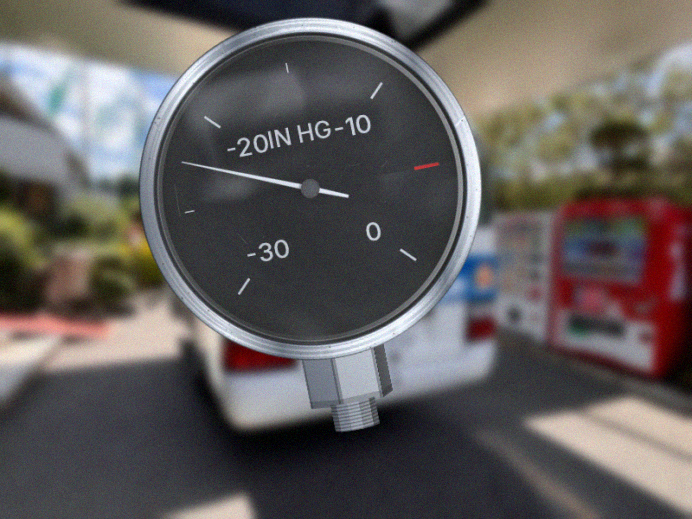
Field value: {"value": -22.5, "unit": "inHg"}
